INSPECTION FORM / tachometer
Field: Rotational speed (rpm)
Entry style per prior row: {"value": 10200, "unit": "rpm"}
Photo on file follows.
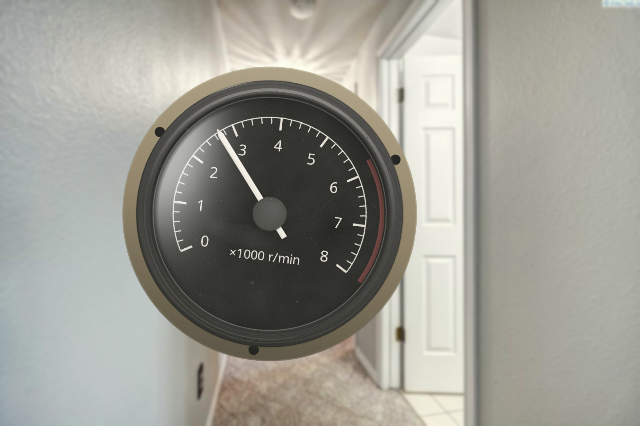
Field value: {"value": 2700, "unit": "rpm"}
